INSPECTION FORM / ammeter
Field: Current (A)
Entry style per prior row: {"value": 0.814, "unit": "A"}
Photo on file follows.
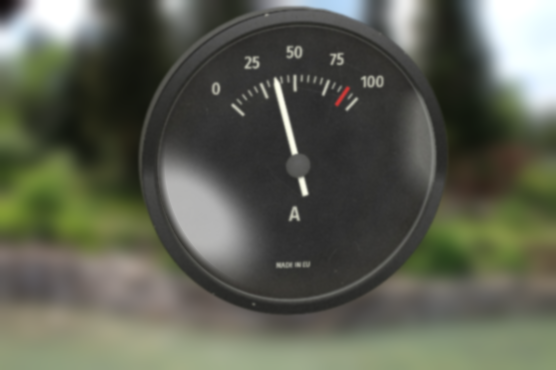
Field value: {"value": 35, "unit": "A"}
